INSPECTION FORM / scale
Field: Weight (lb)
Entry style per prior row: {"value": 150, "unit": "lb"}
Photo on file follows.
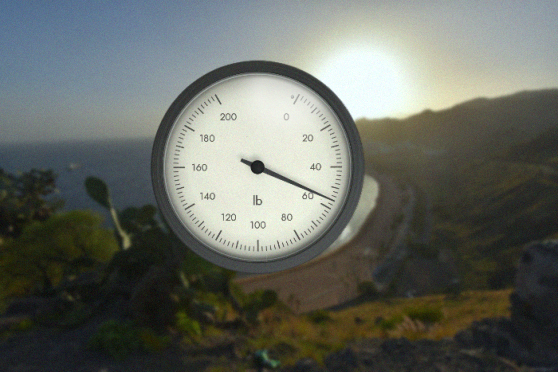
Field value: {"value": 56, "unit": "lb"}
